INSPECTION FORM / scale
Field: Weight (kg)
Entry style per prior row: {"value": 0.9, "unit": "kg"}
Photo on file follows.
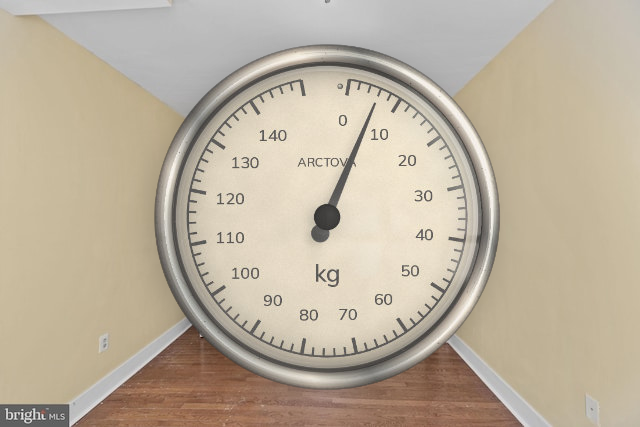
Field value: {"value": 6, "unit": "kg"}
